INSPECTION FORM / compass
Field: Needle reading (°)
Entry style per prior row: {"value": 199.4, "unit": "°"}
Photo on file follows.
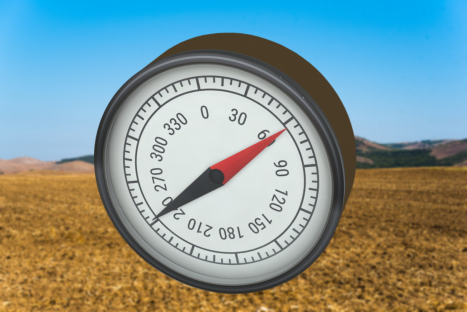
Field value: {"value": 62.5, "unit": "°"}
